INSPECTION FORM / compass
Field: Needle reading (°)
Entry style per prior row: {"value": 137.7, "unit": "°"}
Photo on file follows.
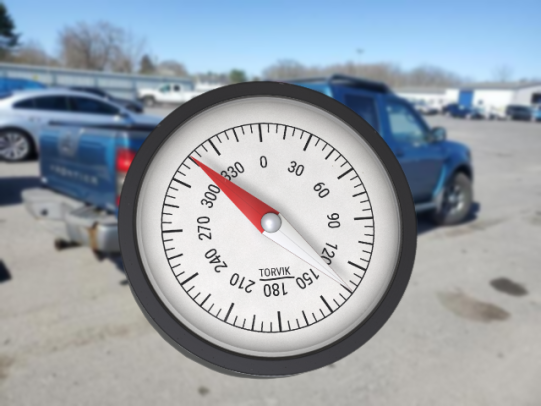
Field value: {"value": 315, "unit": "°"}
